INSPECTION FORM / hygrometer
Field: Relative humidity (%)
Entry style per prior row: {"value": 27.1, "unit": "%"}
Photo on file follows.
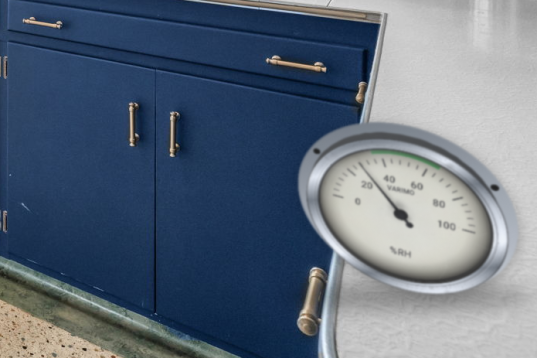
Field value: {"value": 28, "unit": "%"}
